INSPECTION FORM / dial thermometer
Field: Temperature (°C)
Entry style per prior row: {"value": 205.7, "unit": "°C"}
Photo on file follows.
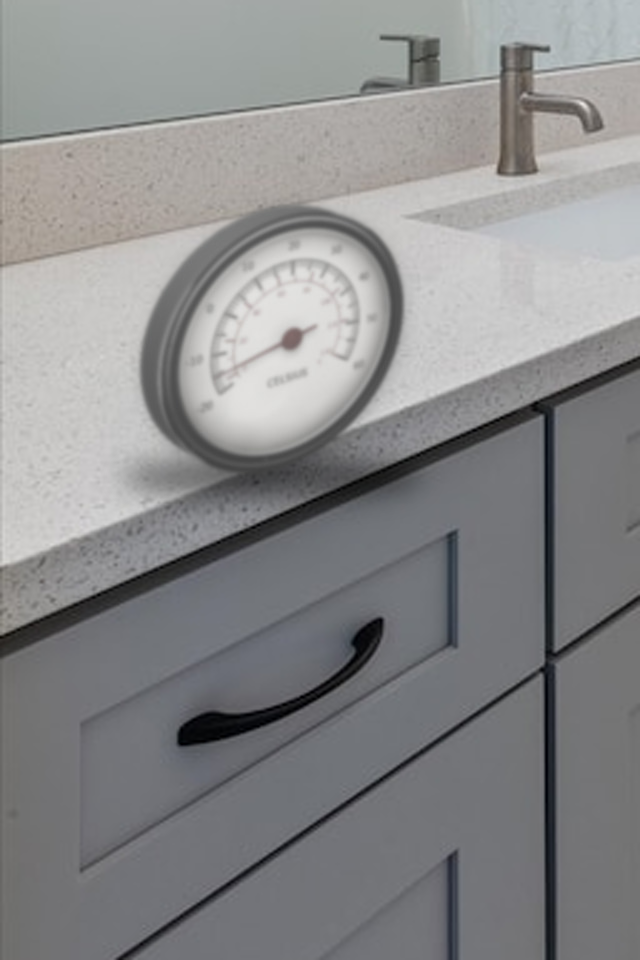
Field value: {"value": -15, "unit": "°C"}
